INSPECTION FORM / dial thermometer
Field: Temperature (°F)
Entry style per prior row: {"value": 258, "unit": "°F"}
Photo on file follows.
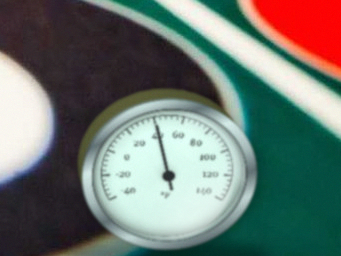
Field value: {"value": 40, "unit": "°F"}
